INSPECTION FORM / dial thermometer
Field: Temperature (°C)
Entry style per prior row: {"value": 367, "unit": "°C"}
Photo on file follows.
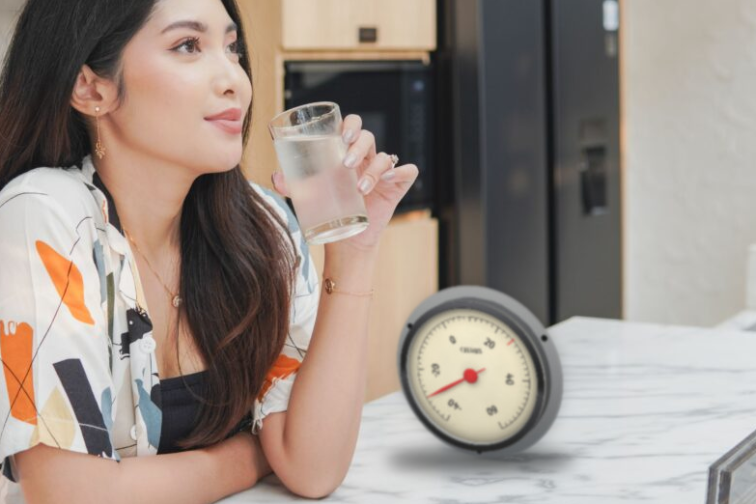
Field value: {"value": -30, "unit": "°C"}
